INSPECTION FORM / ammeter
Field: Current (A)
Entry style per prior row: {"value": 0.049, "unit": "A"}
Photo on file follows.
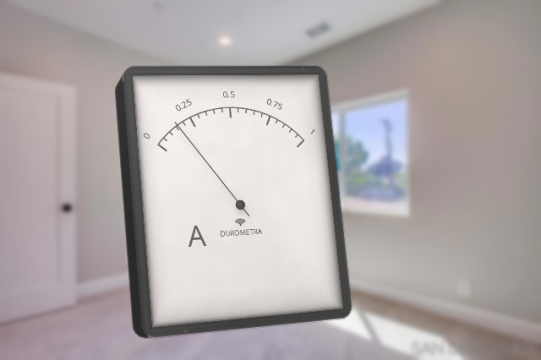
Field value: {"value": 0.15, "unit": "A"}
